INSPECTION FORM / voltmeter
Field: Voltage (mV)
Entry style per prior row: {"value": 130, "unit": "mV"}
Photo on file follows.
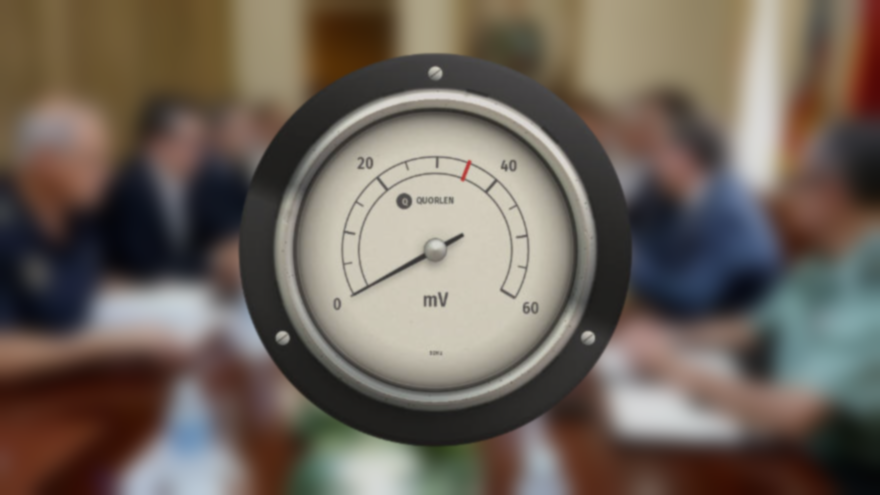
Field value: {"value": 0, "unit": "mV"}
